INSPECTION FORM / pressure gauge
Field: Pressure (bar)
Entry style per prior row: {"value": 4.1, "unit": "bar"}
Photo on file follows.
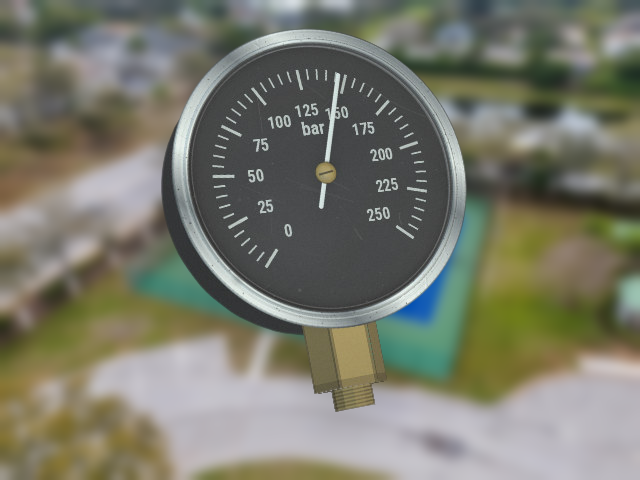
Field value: {"value": 145, "unit": "bar"}
